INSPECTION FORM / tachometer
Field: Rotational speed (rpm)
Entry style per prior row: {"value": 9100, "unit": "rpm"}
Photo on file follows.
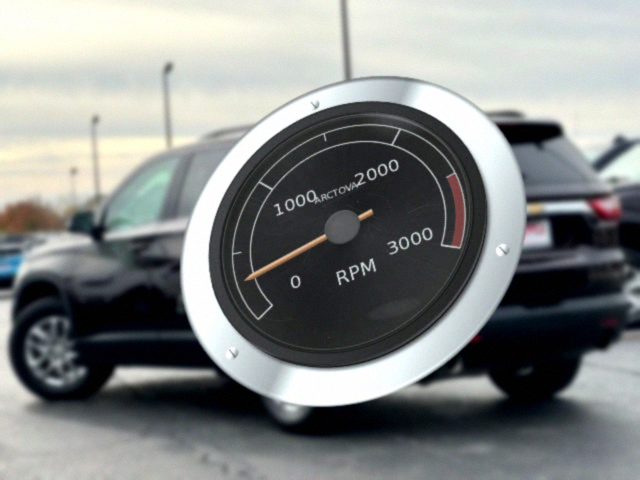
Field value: {"value": 250, "unit": "rpm"}
